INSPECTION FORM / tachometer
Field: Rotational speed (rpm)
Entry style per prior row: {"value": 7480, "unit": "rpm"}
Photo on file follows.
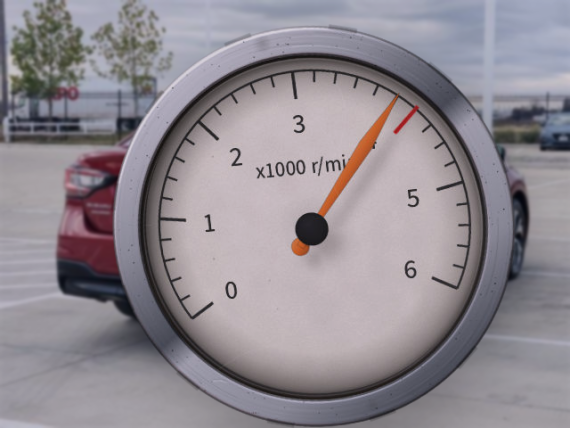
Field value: {"value": 4000, "unit": "rpm"}
